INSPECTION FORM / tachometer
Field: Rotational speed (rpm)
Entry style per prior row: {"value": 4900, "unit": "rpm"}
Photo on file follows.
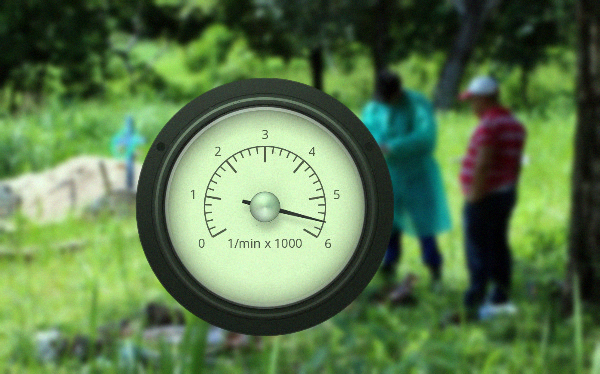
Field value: {"value": 5600, "unit": "rpm"}
